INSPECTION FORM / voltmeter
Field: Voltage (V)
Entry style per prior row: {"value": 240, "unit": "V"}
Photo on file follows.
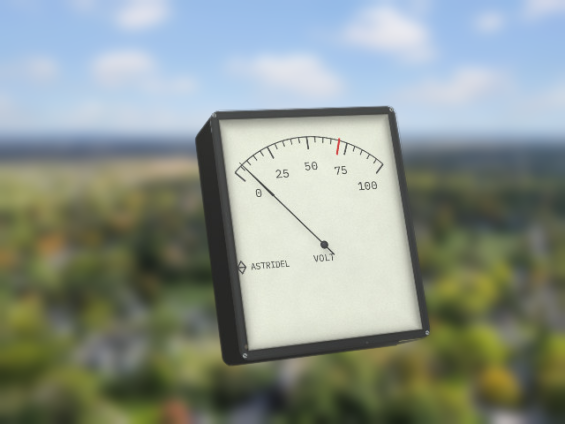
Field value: {"value": 5, "unit": "V"}
